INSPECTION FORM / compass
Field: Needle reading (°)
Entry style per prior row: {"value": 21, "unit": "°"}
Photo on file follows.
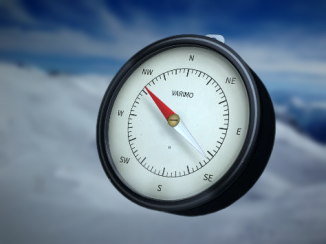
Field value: {"value": 305, "unit": "°"}
